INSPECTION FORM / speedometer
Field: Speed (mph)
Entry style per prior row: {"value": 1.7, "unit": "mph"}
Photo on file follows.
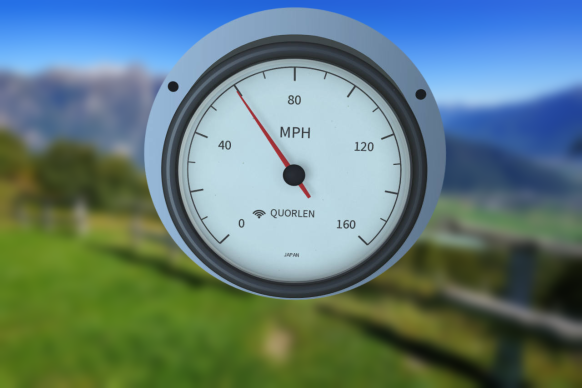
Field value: {"value": 60, "unit": "mph"}
